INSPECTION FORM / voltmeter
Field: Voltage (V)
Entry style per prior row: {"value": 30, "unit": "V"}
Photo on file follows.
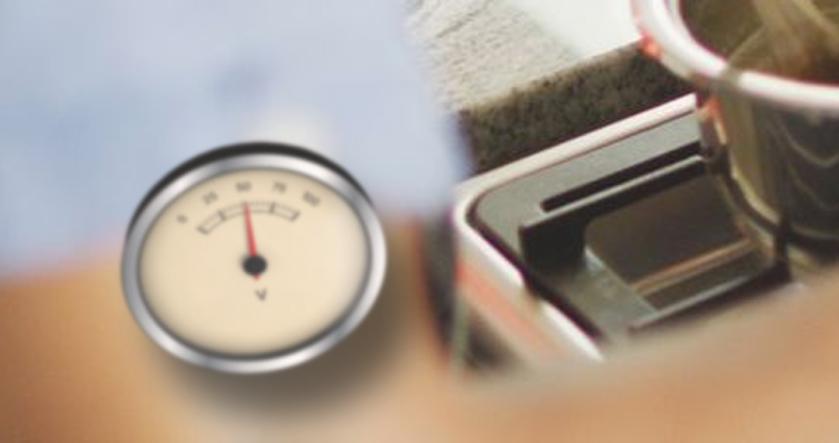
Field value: {"value": 50, "unit": "V"}
